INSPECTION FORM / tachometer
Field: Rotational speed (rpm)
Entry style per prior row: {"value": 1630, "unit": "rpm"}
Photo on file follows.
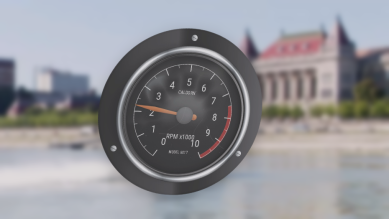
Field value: {"value": 2250, "unit": "rpm"}
